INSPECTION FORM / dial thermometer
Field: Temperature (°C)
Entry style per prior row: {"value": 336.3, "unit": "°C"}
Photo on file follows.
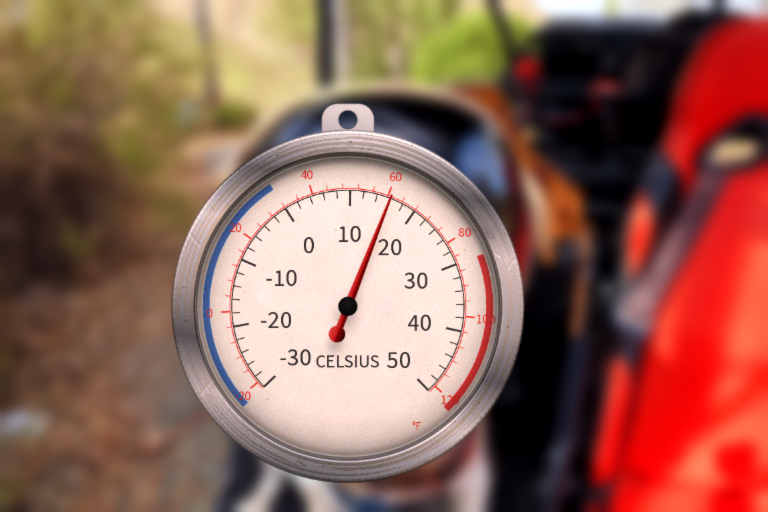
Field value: {"value": 16, "unit": "°C"}
